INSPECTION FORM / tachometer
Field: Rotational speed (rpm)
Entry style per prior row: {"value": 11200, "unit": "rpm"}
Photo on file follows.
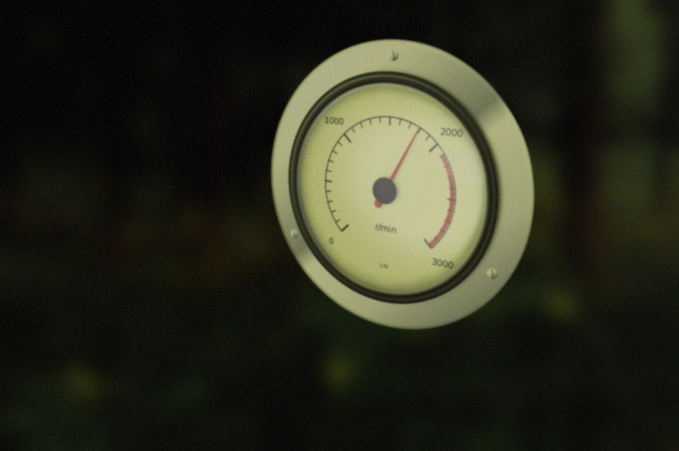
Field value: {"value": 1800, "unit": "rpm"}
